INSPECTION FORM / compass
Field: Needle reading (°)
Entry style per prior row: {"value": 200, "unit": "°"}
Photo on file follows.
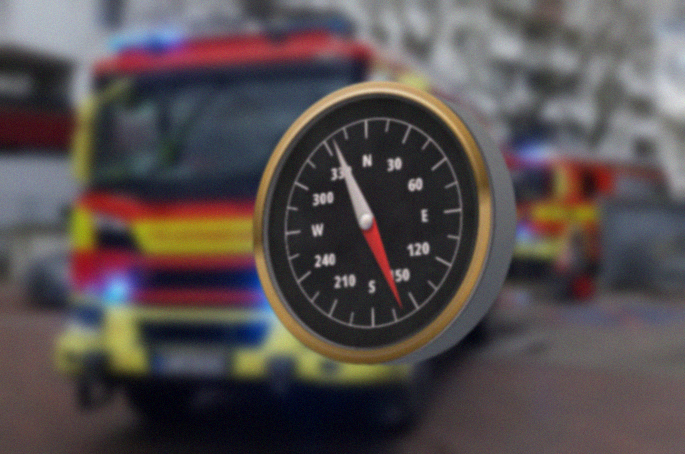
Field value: {"value": 157.5, "unit": "°"}
